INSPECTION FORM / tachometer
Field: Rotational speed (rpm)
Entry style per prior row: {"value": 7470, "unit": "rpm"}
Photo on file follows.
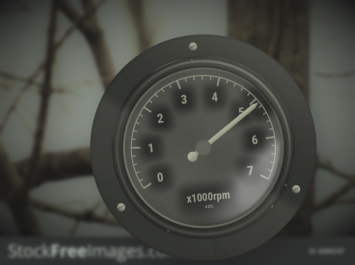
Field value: {"value": 5100, "unit": "rpm"}
